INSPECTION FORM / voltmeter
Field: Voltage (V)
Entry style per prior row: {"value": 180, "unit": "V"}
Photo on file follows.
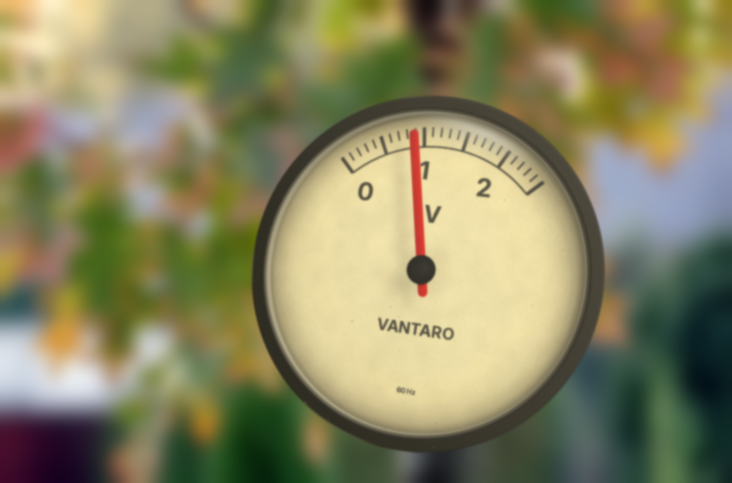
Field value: {"value": 0.9, "unit": "V"}
